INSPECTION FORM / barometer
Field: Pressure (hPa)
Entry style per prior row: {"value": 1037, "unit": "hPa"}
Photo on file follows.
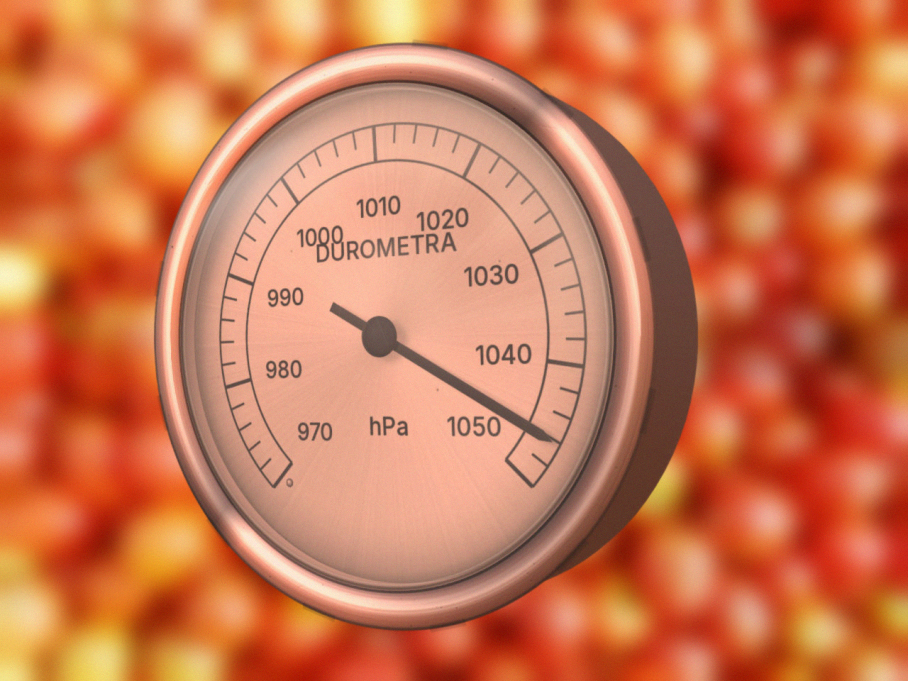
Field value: {"value": 1046, "unit": "hPa"}
